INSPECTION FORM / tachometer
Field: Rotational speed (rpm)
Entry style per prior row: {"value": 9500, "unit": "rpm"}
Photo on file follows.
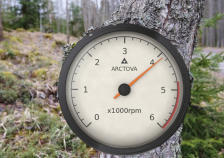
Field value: {"value": 4100, "unit": "rpm"}
